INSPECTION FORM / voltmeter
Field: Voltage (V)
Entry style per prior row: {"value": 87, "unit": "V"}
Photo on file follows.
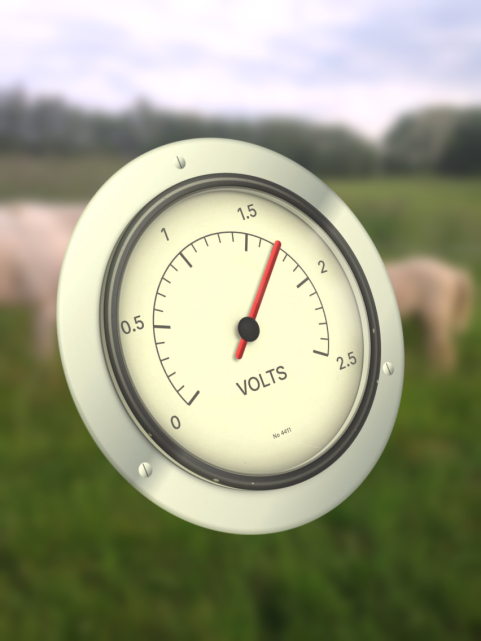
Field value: {"value": 1.7, "unit": "V"}
